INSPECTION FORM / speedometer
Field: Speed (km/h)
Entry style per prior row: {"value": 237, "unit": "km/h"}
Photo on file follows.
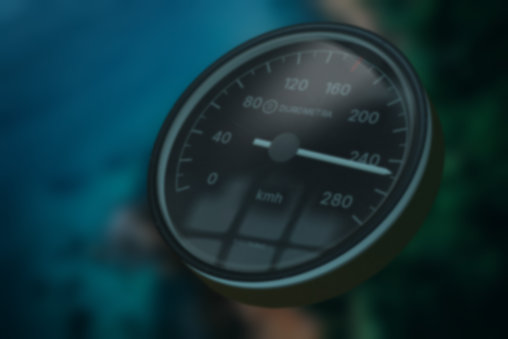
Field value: {"value": 250, "unit": "km/h"}
